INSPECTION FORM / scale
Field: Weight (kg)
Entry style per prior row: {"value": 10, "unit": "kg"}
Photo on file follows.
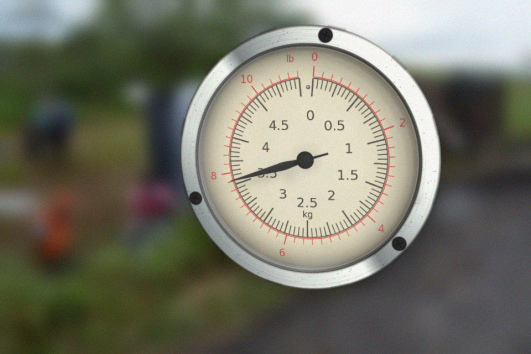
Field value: {"value": 3.55, "unit": "kg"}
